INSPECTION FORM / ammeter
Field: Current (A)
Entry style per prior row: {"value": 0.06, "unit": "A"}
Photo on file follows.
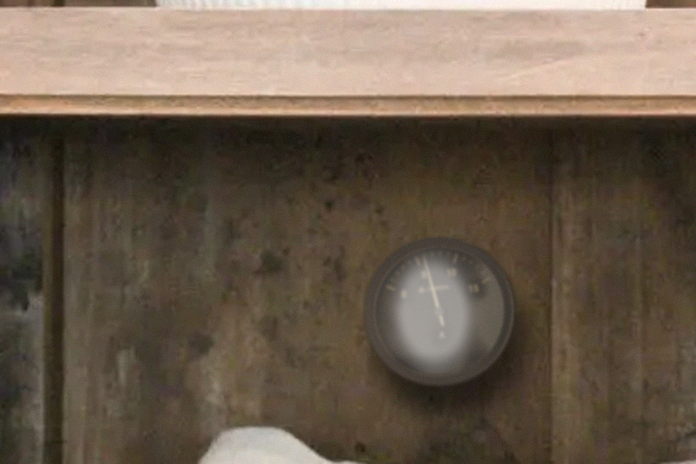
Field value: {"value": 6, "unit": "A"}
